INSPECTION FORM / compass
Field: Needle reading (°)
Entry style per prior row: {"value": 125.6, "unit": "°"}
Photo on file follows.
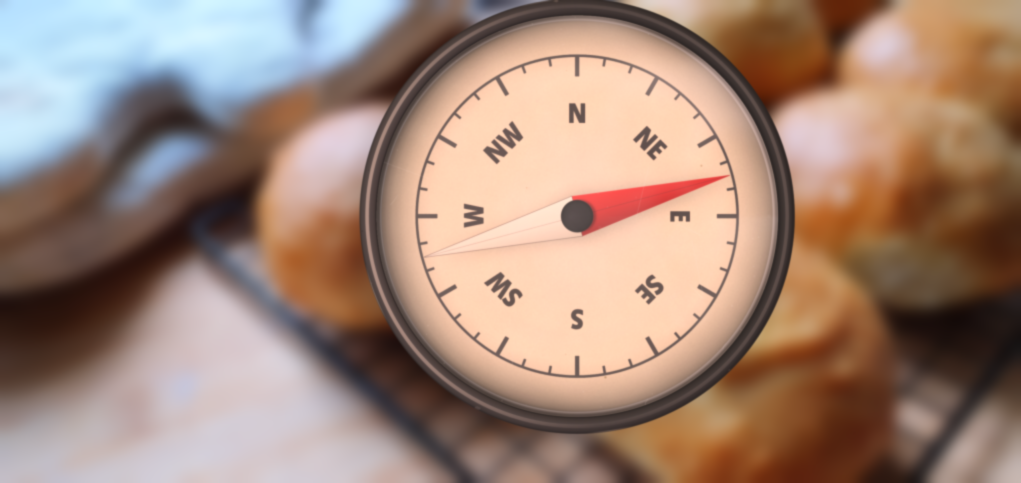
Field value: {"value": 75, "unit": "°"}
